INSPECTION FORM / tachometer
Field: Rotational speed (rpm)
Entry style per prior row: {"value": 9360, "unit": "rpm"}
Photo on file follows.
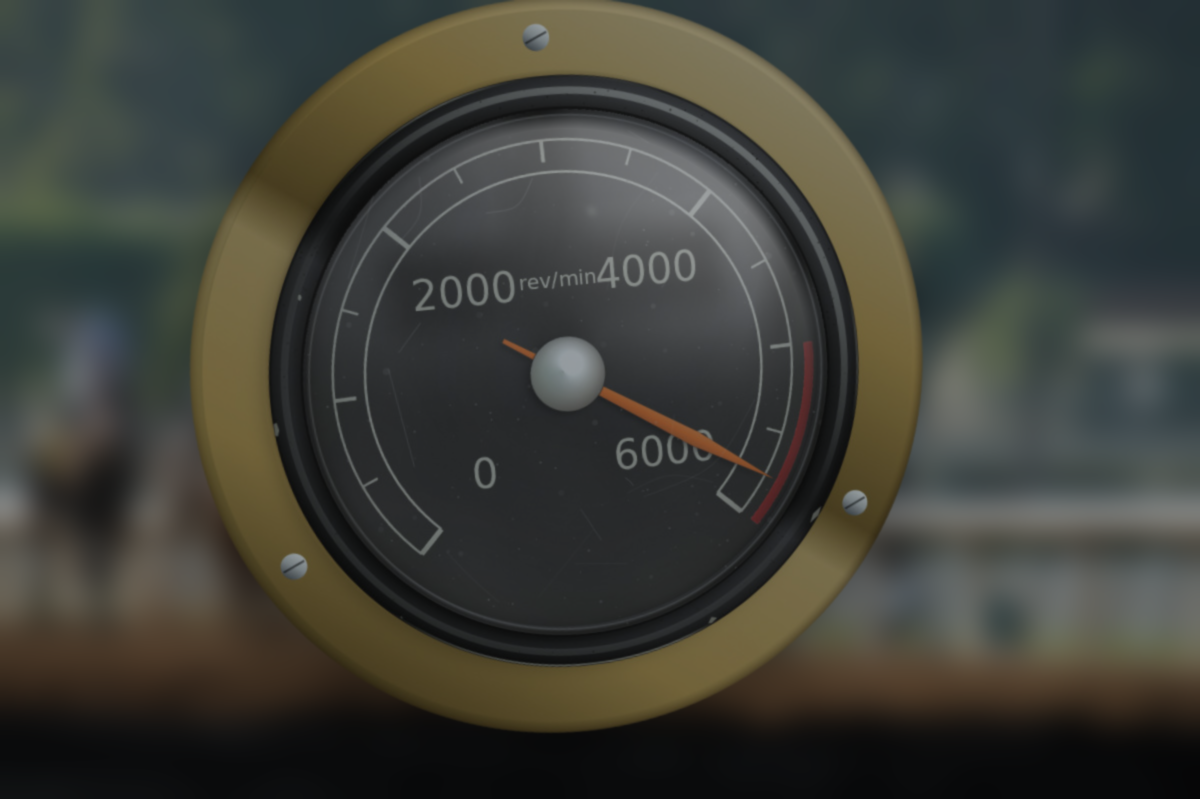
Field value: {"value": 5750, "unit": "rpm"}
